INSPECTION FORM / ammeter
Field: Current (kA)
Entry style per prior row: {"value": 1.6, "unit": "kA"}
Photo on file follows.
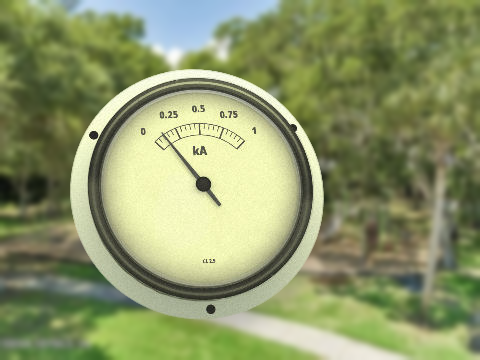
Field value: {"value": 0.1, "unit": "kA"}
